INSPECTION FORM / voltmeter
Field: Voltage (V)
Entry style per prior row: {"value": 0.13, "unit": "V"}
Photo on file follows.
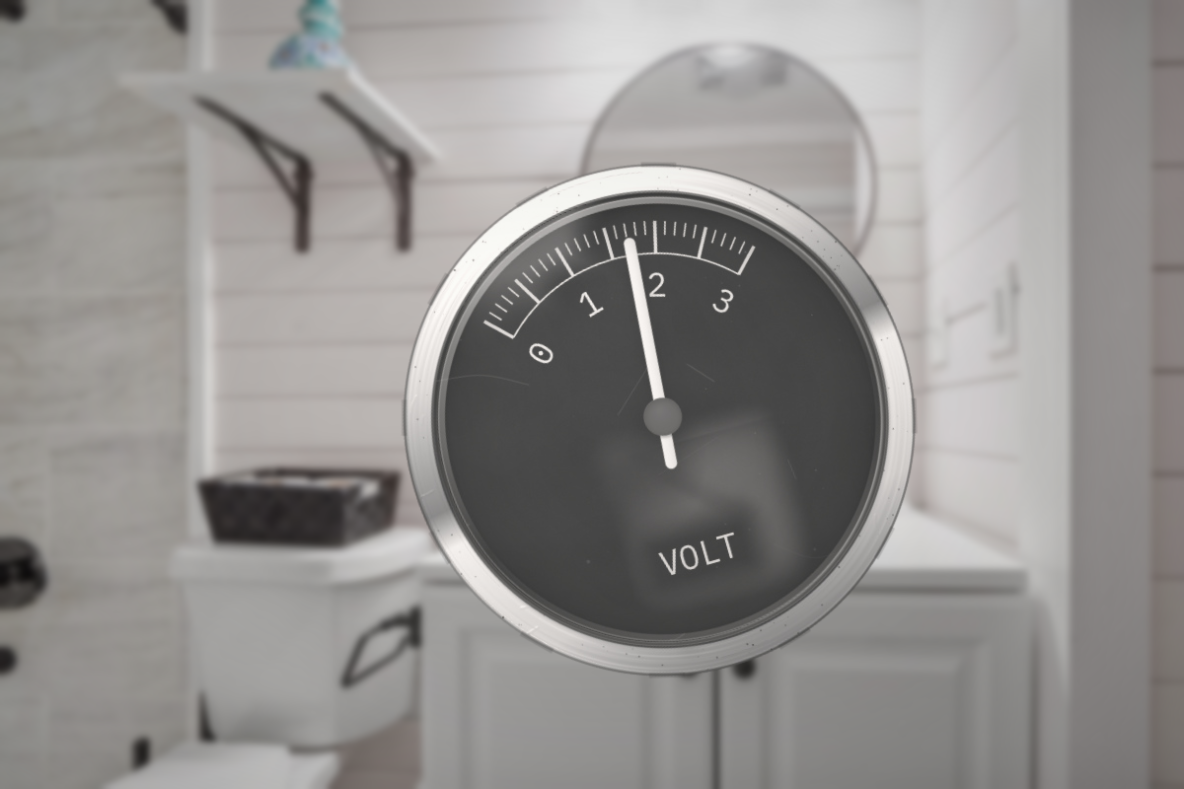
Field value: {"value": 1.7, "unit": "V"}
